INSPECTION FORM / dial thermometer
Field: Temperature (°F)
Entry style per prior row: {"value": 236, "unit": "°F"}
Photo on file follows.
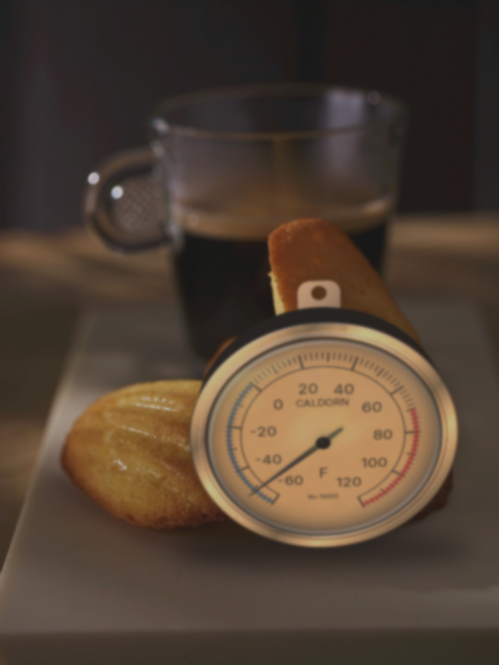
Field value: {"value": -50, "unit": "°F"}
